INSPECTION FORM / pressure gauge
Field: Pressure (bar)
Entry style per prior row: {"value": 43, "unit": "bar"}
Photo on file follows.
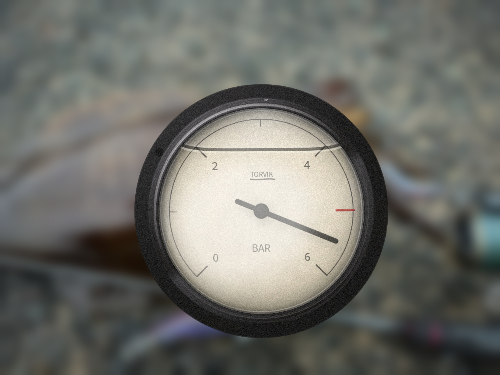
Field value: {"value": 5.5, "unit": "bar"}
